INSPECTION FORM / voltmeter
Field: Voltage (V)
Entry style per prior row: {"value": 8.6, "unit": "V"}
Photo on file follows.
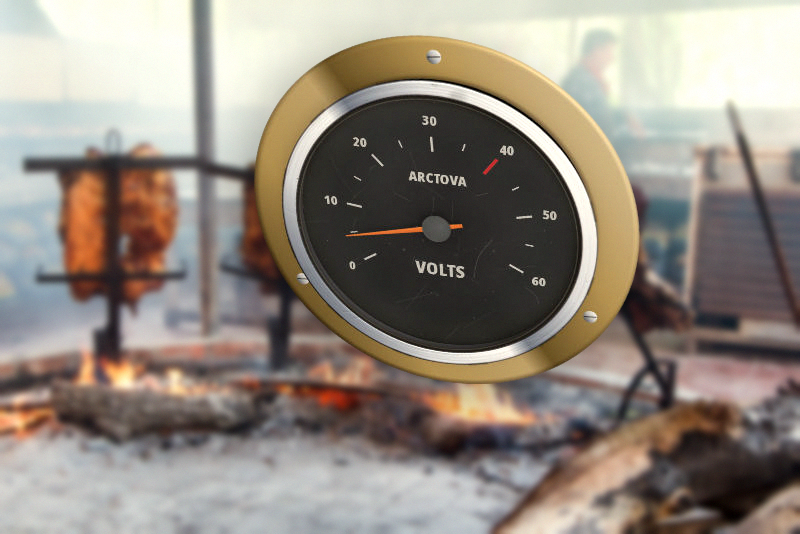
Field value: {"value": 5, "unit": "V"}
